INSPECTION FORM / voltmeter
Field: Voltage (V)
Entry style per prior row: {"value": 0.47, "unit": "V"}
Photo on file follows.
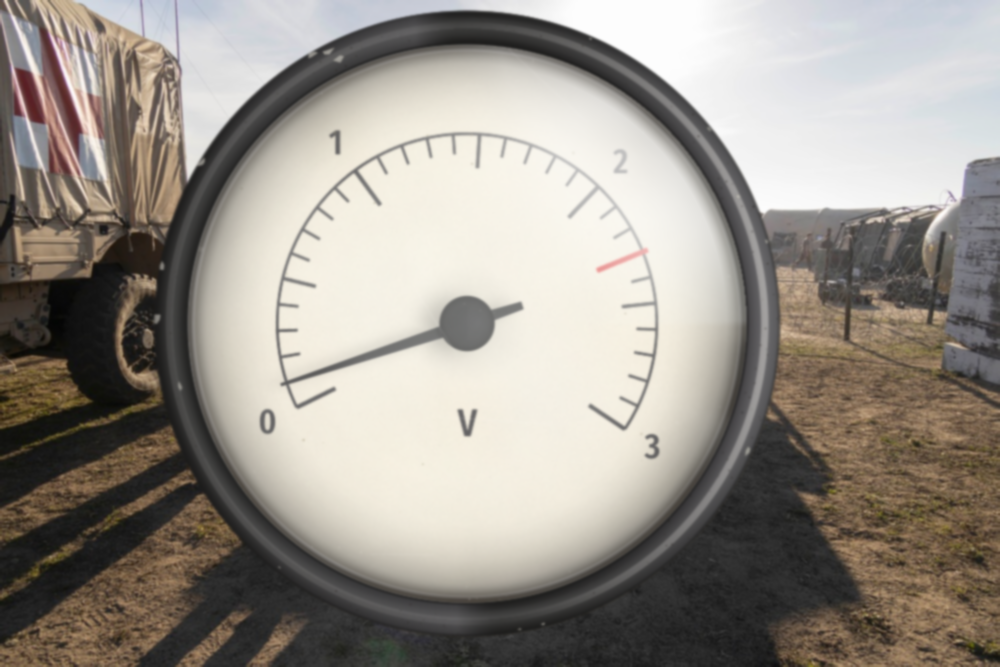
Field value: {"value": 0.1, "unit": "V"}
